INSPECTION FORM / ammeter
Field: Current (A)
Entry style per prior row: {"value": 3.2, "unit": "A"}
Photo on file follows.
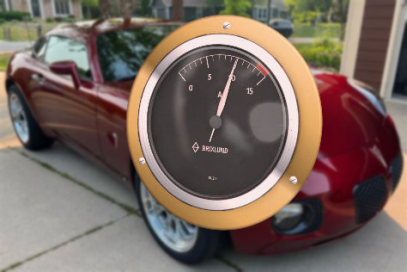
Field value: {"value": 10, "unit": "A"}
